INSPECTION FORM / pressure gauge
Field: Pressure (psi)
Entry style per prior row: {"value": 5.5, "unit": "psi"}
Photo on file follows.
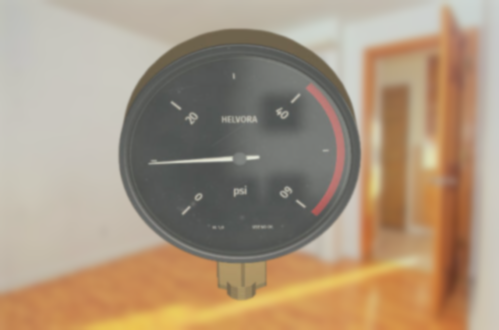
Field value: {"value": 10, "unit": "psi"}
